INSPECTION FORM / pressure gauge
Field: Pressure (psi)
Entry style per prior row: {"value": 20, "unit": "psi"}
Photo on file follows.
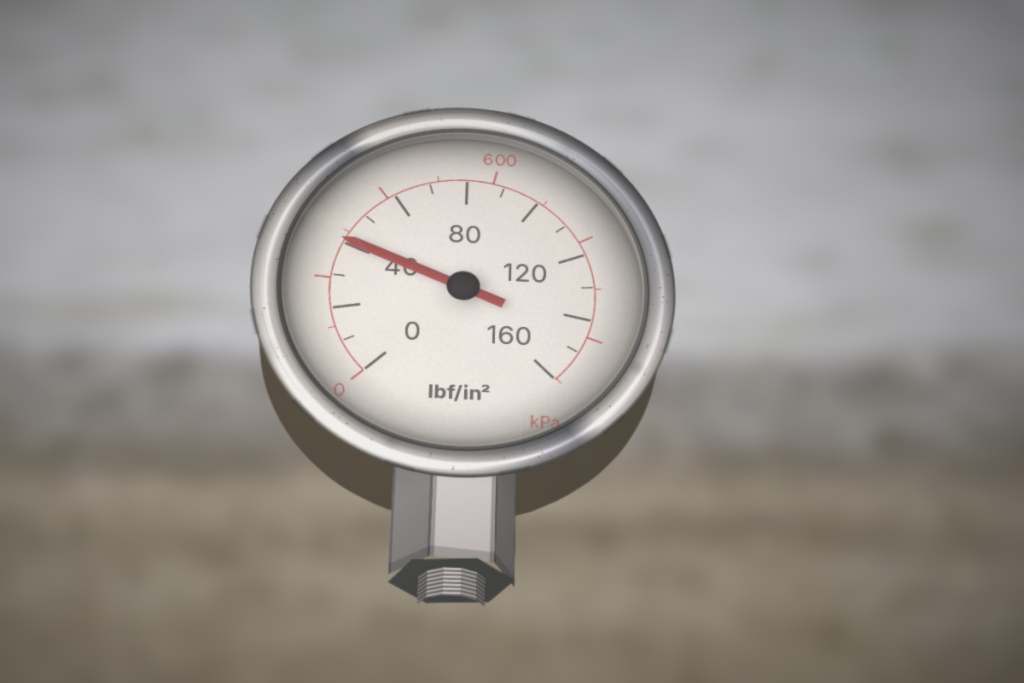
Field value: {"value": 40, "unit": "psi"}
